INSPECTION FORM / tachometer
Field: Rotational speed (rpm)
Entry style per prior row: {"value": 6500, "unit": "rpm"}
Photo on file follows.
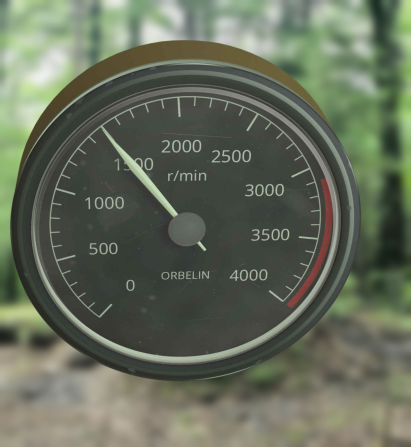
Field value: {"value": 1500, "unit": "rpm"}
